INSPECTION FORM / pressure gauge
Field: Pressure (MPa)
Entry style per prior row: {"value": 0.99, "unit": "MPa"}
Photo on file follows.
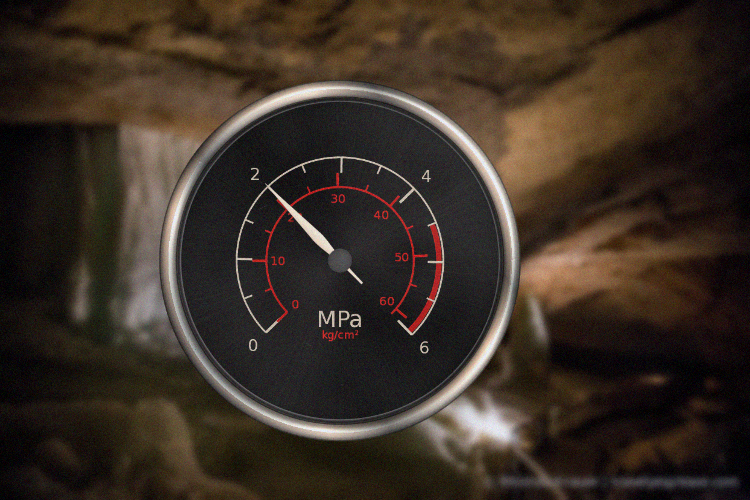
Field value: {"value": 2, "unit": "MPa"}
